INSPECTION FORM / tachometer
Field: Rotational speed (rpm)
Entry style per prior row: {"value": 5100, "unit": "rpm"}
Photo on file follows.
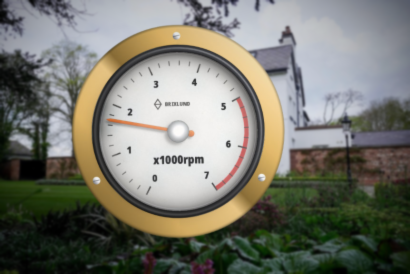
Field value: {"value": 1700, "unit": "rpm"}
